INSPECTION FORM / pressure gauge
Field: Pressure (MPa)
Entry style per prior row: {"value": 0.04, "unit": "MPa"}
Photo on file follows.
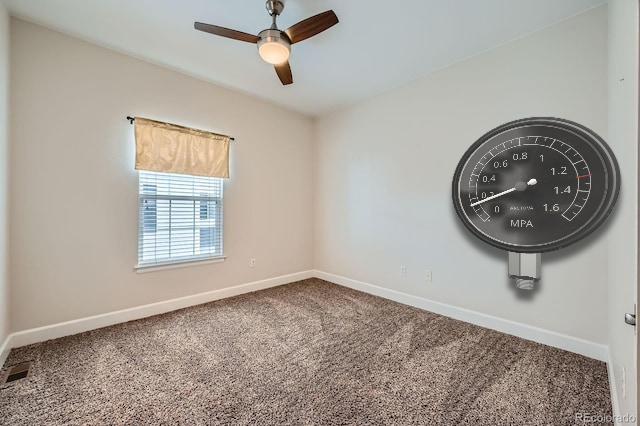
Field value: {"value": 0.15, "unit": "MPa"}
